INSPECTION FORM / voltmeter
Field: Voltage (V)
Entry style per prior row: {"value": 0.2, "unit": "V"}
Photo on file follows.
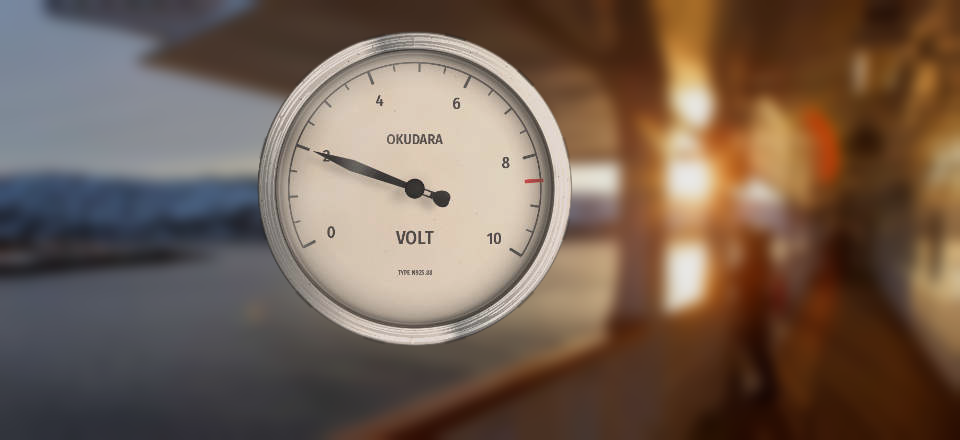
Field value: {"value": 2, "unit": "V"}
